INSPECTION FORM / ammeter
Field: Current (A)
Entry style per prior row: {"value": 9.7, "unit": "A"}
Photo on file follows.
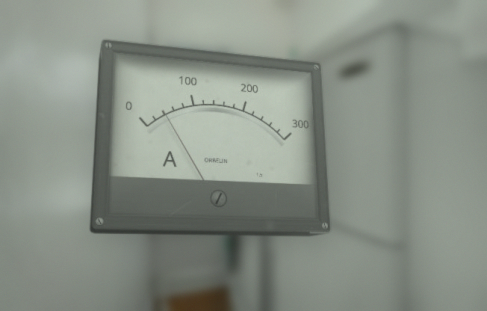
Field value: {"value": 40, "unit": "A"}
